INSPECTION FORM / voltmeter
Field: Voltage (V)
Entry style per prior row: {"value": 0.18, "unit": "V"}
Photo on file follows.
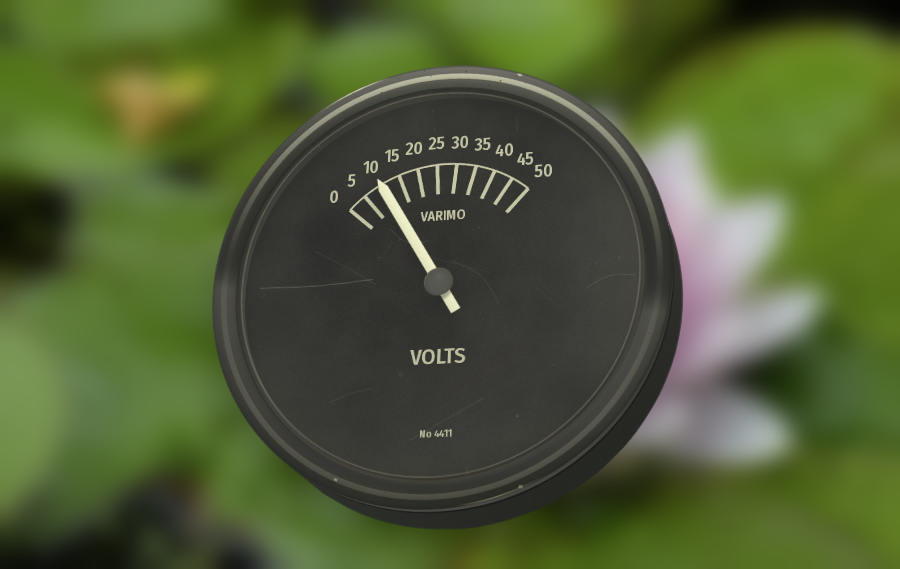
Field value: {"value": 10, "unit": "V"}
